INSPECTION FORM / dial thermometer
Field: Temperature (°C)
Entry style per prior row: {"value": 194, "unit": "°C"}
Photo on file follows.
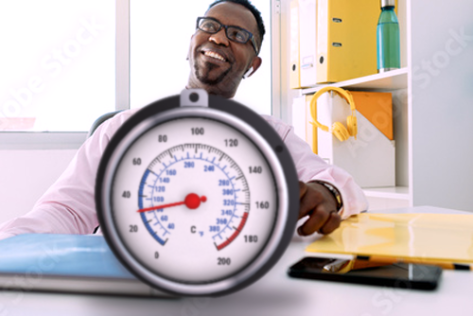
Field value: {"value": 30, "unit": "°C"}
